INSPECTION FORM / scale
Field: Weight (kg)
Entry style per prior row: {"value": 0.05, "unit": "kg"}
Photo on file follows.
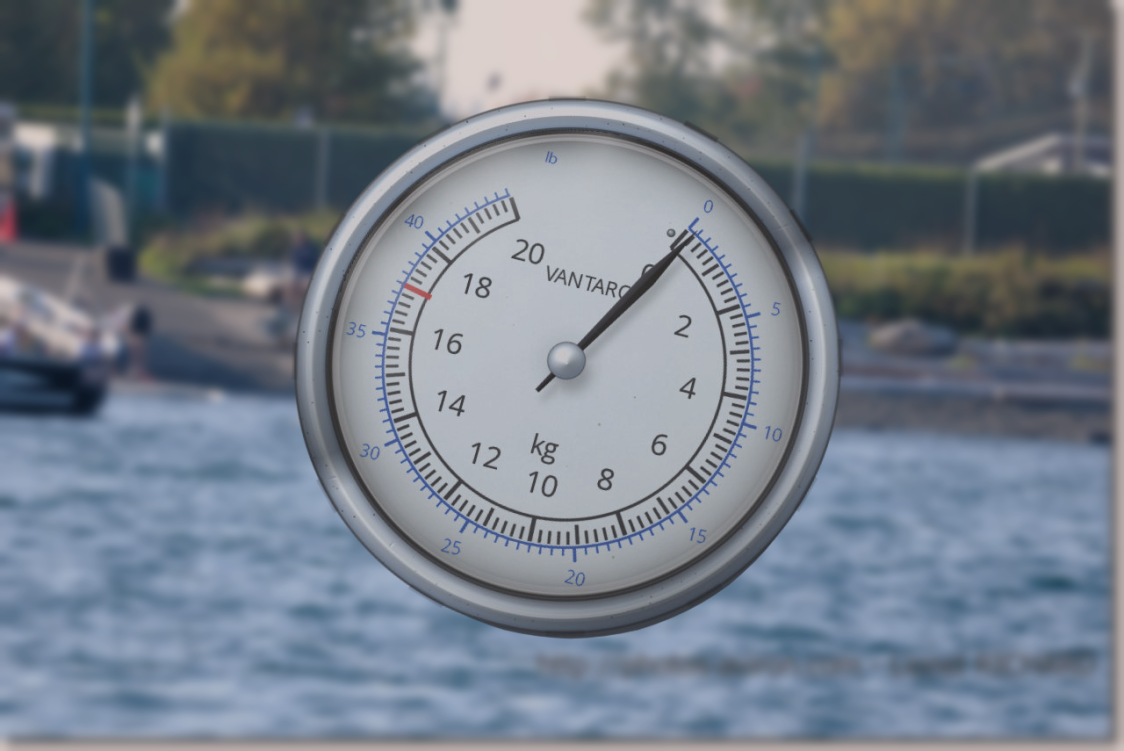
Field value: {"value": 0.2, "unit": "kg"}
